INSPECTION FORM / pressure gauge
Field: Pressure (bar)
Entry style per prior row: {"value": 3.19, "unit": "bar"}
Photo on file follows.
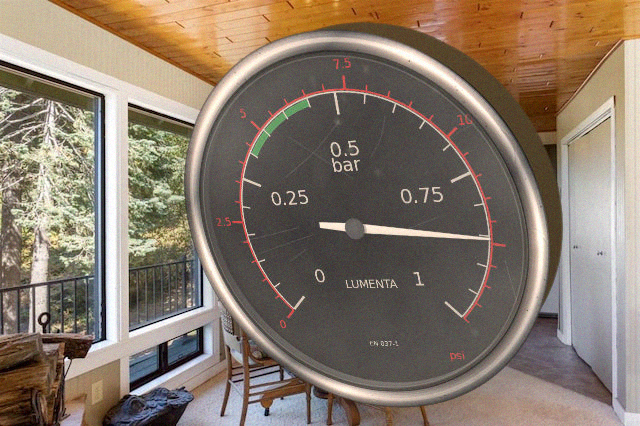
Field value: {"value": 0.85, "unit": "bar"}
